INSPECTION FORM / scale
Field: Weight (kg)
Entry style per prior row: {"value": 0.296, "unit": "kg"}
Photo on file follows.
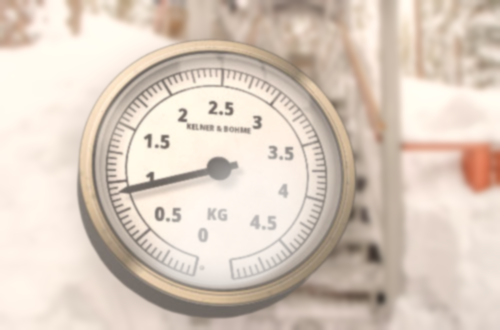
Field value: {"value": 0.9, "unit": "kg"}
